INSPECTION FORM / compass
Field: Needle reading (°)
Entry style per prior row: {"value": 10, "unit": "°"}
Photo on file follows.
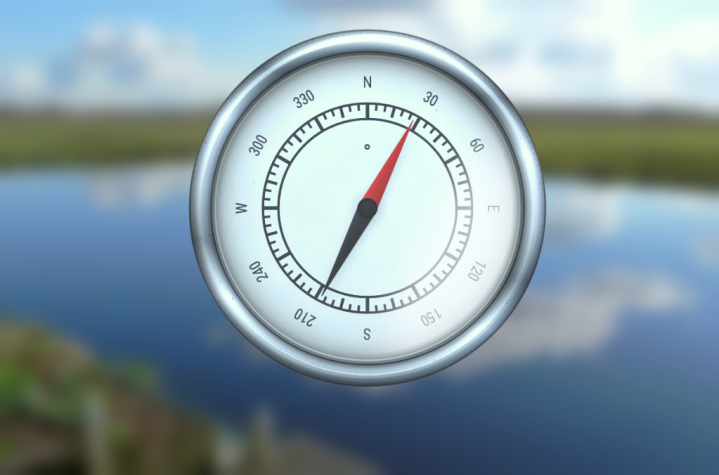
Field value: {"value": 27.5, "unit": "°"}
